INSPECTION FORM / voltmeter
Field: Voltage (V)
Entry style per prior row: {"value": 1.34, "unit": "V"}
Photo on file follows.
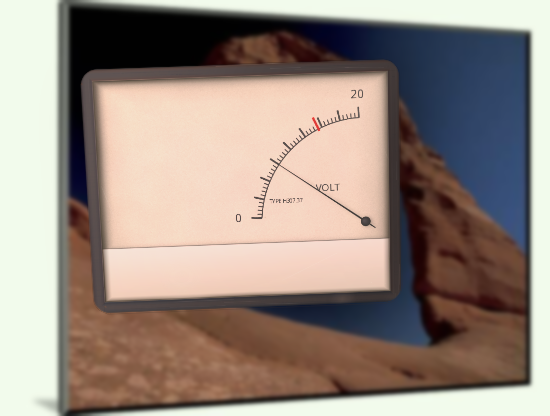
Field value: {"value": 7.5, "unit": "V"}
